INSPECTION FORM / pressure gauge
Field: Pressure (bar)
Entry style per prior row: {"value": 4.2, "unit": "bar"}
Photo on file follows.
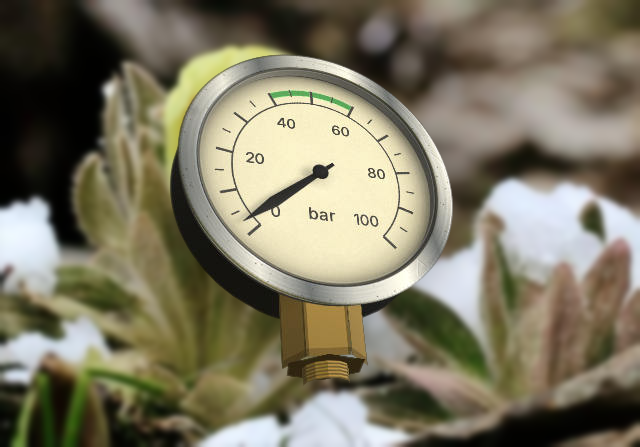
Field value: {"value": 2.5, "unit": "bar"}
